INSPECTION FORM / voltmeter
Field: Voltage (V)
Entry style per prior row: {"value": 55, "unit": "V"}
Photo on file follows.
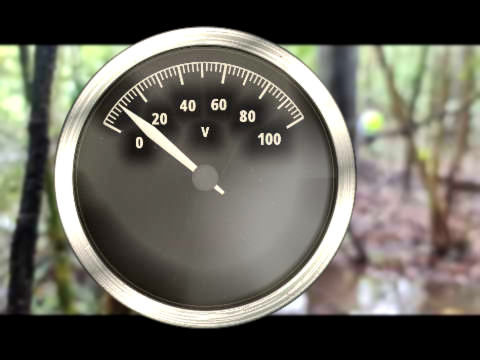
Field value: {"value": 10, "unit": "V"}
